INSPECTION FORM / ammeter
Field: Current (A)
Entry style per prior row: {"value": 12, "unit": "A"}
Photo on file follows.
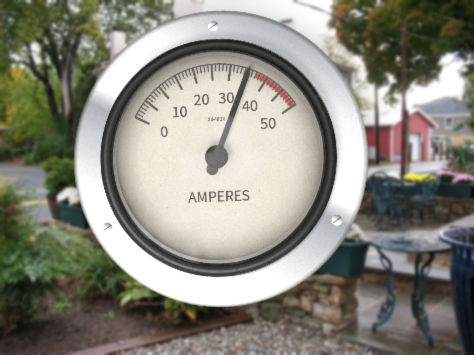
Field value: {"value": 35, "unit": "A"}
